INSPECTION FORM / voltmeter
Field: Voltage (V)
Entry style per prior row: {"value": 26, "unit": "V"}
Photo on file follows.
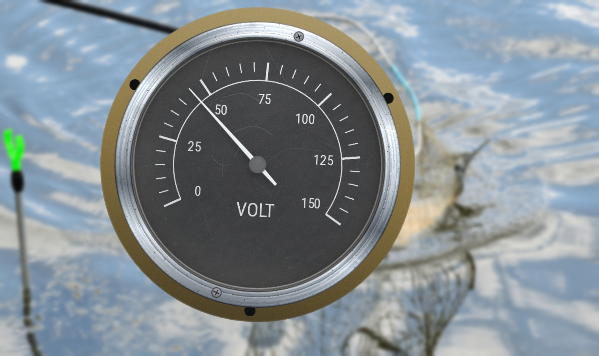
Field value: {"value": 45, "unit": "V"}
